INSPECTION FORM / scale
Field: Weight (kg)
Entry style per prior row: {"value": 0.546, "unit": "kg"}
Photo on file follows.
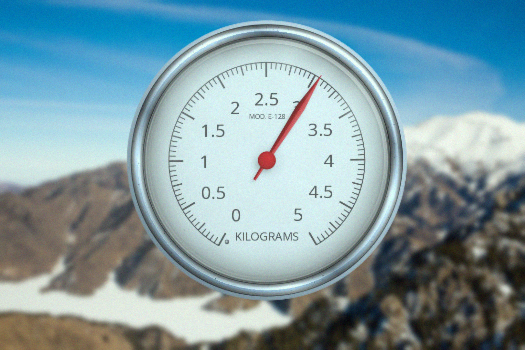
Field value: {"value": 3.05, "unit": "kg"}
